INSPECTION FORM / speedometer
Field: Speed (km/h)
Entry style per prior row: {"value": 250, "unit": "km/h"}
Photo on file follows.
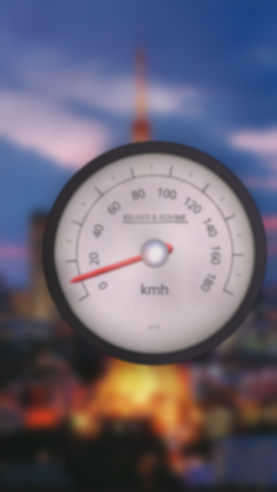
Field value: {"value": 10, "unit": "km/h"}
